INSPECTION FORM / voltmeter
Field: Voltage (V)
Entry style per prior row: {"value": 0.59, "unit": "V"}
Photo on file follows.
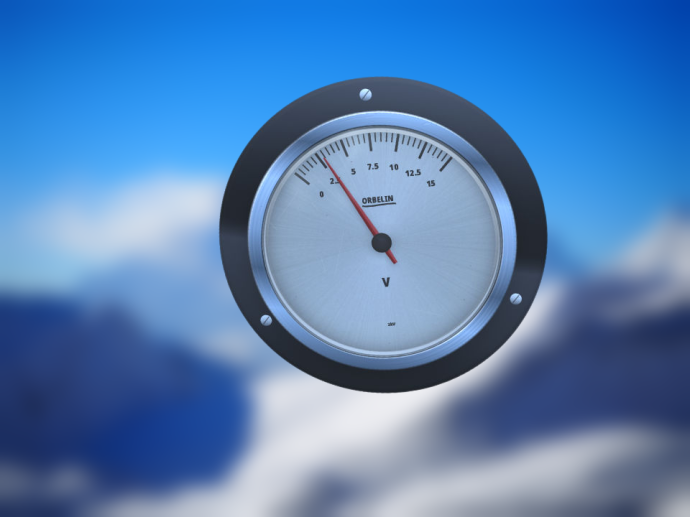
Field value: {"value": 3, "unit": "V"}
